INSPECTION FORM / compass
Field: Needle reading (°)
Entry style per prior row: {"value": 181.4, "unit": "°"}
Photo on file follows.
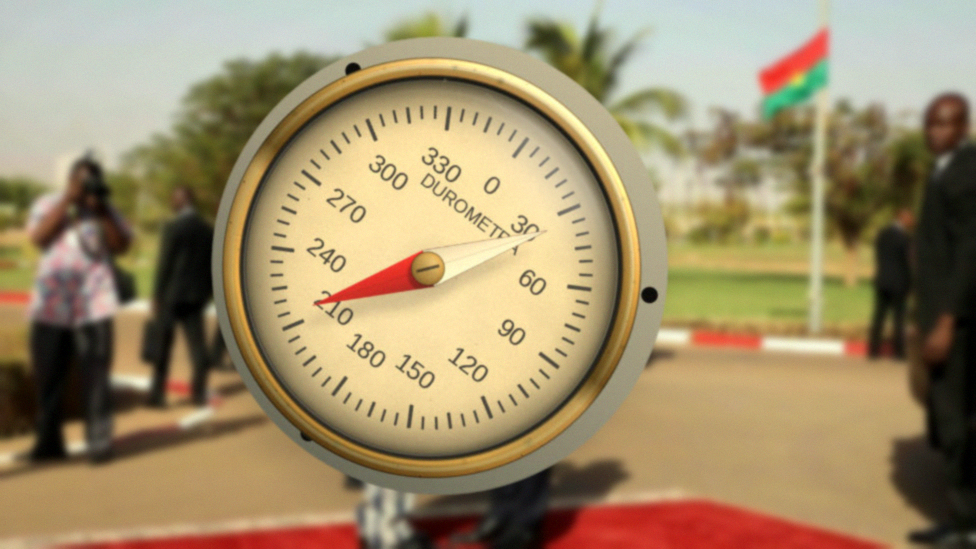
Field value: {"value": 215, "unit": "°"}
